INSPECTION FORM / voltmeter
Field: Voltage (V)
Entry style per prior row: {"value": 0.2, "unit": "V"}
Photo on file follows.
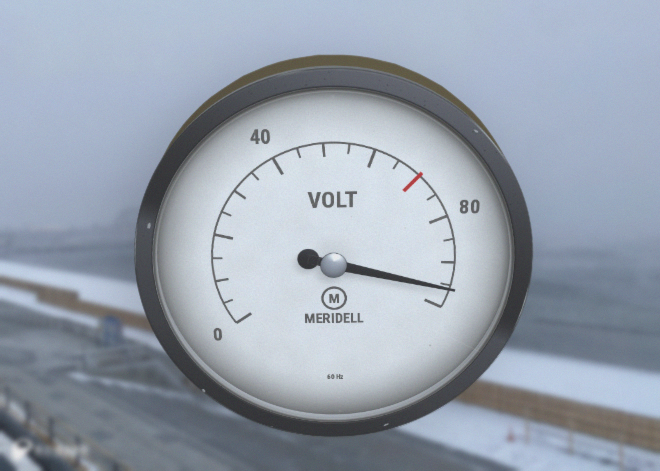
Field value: {"value": 95, "unit": "V"}
